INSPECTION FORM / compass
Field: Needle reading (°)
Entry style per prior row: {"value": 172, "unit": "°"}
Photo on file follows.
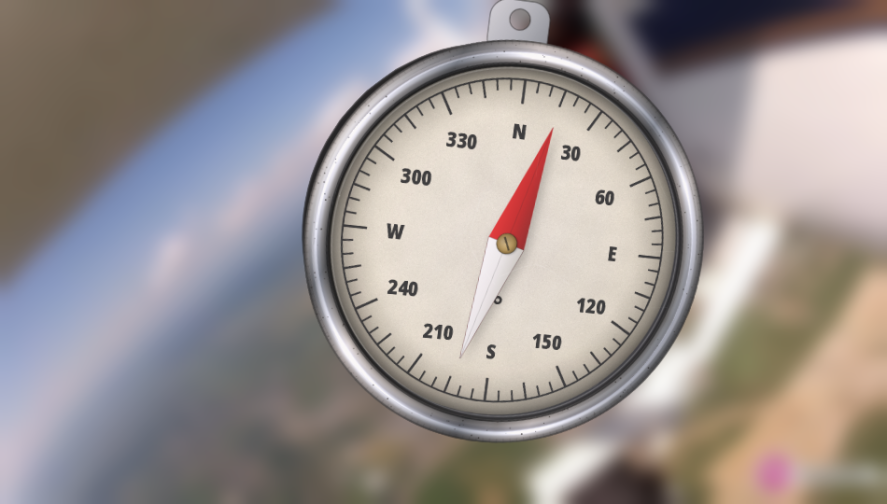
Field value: {"value": 15, "unit": "°"}
